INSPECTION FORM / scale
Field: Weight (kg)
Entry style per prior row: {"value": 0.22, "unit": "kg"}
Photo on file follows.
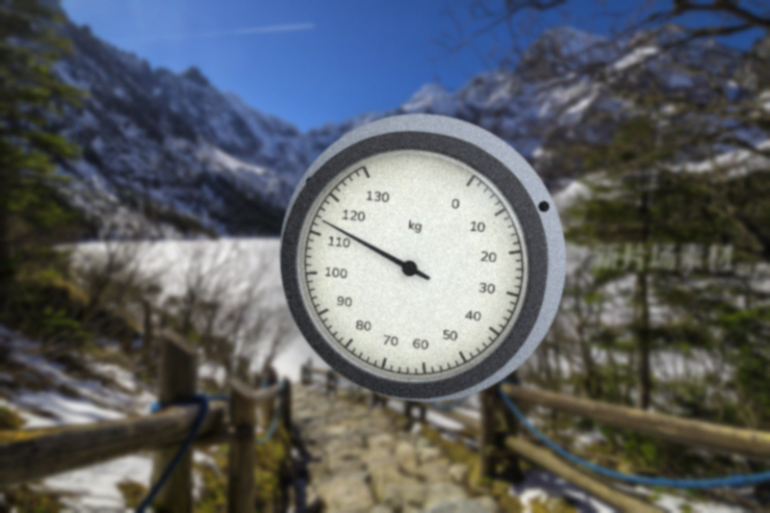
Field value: {"value": 114, "unit": "kg"}
